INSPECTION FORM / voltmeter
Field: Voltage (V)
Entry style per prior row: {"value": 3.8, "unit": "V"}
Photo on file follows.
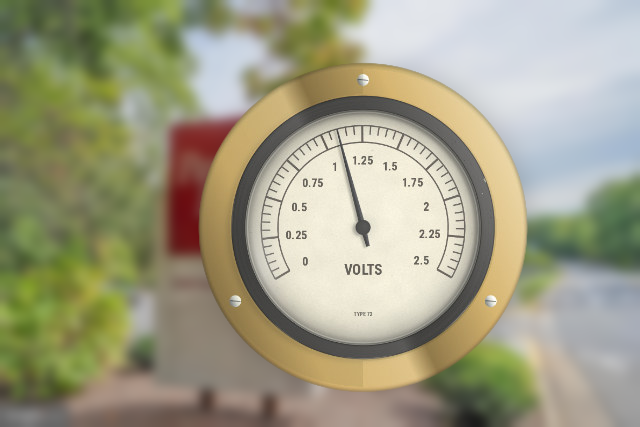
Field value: {"value": 1.1, "unit": "V"}
